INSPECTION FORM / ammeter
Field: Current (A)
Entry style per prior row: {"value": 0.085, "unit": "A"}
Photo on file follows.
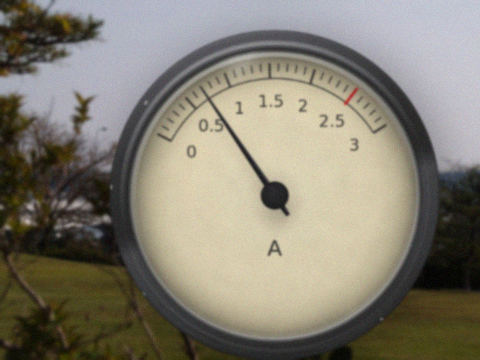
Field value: {"value": 0.7, "unit": "A"}
